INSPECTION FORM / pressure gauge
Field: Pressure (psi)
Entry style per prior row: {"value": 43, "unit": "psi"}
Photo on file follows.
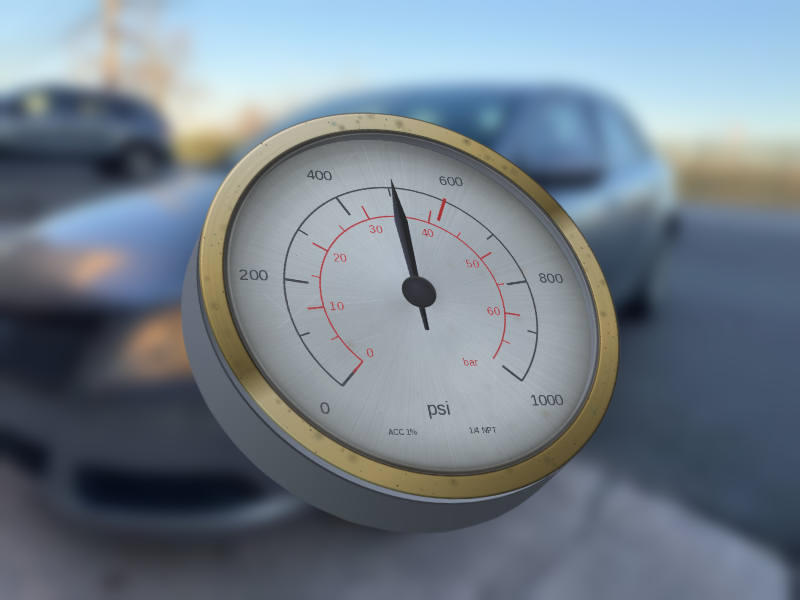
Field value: {"value": 500, "unit": "psi"}
